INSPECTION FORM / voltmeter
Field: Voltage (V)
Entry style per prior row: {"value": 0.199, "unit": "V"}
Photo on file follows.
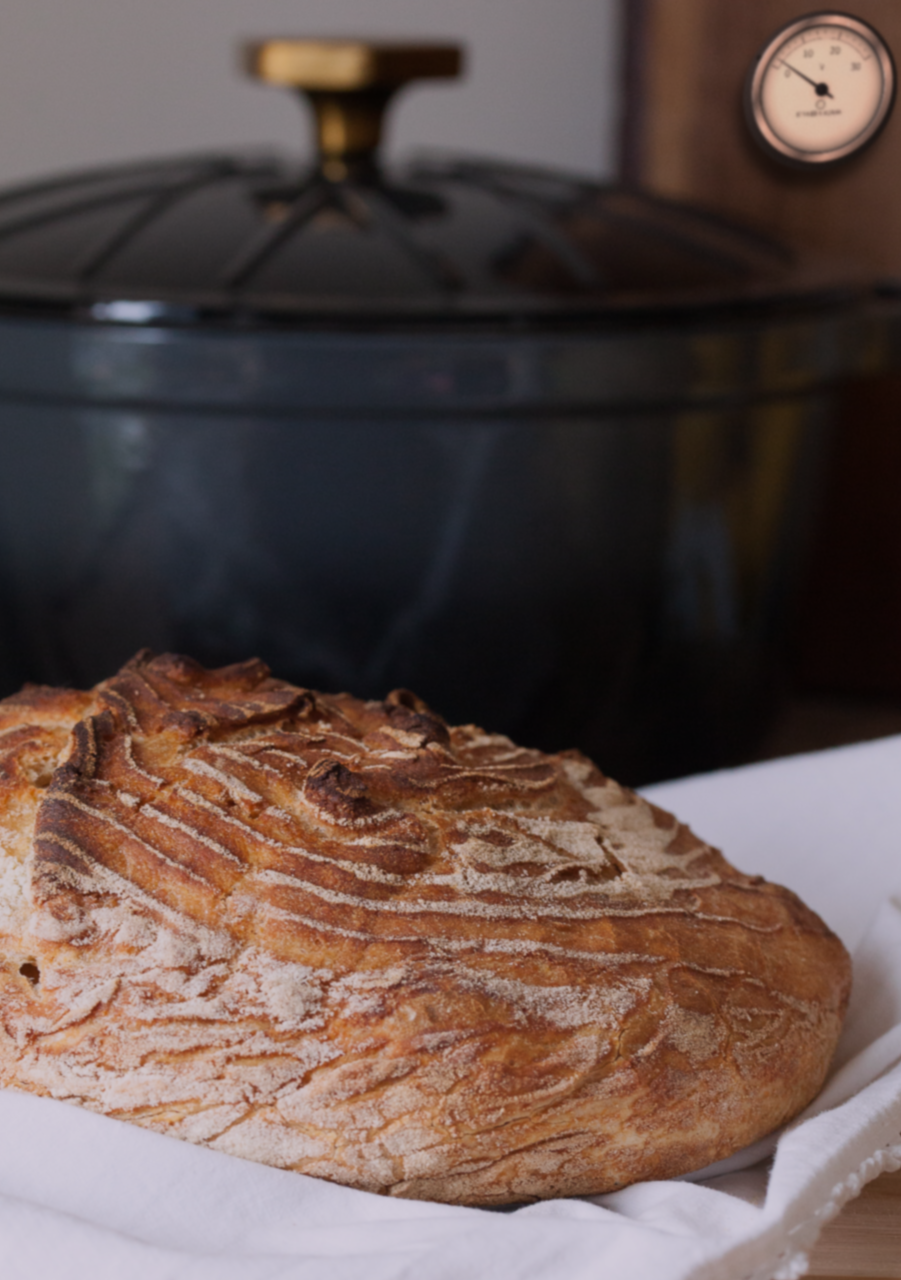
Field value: {"value": 2, "unit": "V"}
